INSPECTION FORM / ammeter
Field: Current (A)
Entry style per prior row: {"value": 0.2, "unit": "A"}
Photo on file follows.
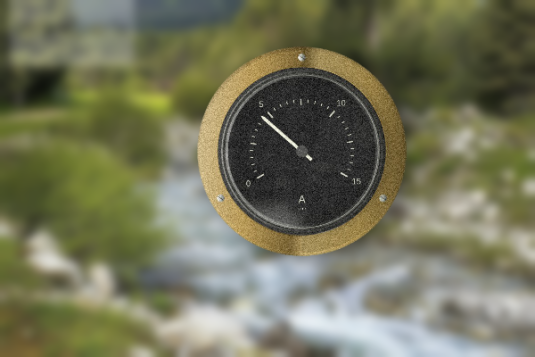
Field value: {"value": 4.5, "unit": "A"}
